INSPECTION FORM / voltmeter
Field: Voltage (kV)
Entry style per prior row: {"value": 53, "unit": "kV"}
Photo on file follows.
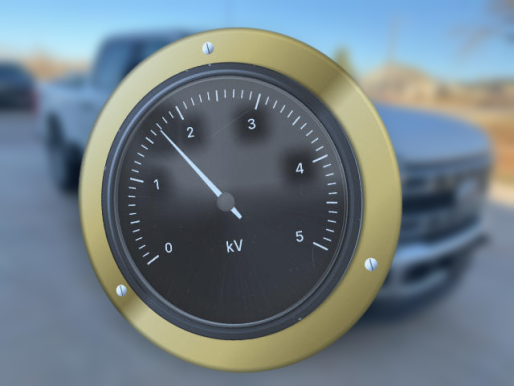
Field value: {"value": 1.7, "unit": "kV"}
